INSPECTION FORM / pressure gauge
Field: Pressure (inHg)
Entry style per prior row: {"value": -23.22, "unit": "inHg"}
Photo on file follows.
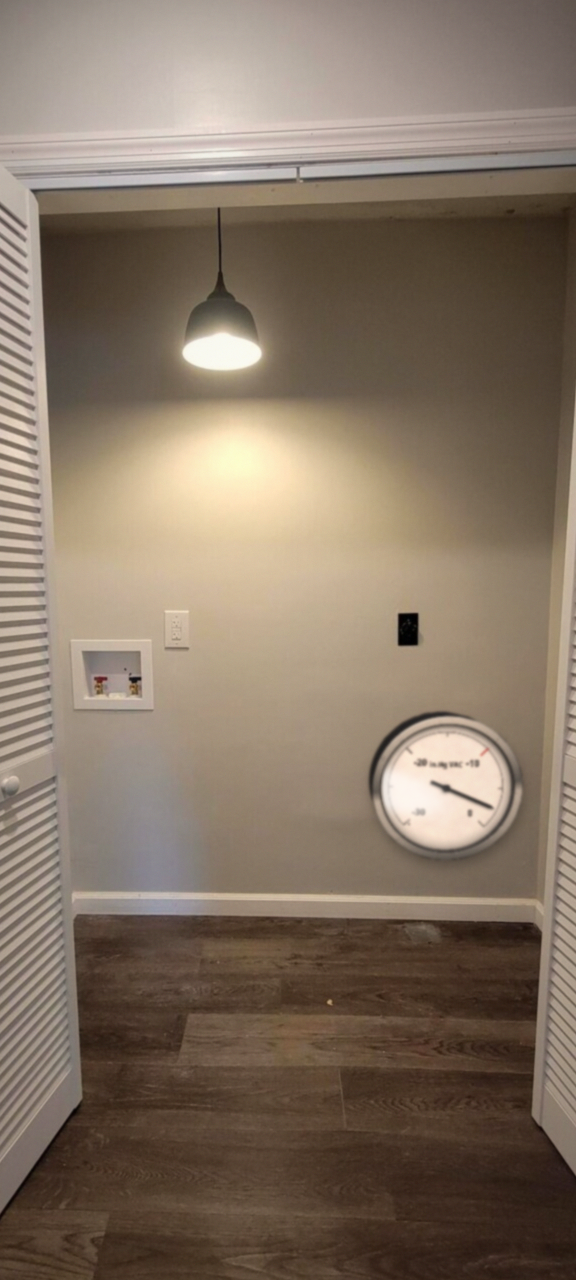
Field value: {"value": -2.5, "unit": "inHg"}
